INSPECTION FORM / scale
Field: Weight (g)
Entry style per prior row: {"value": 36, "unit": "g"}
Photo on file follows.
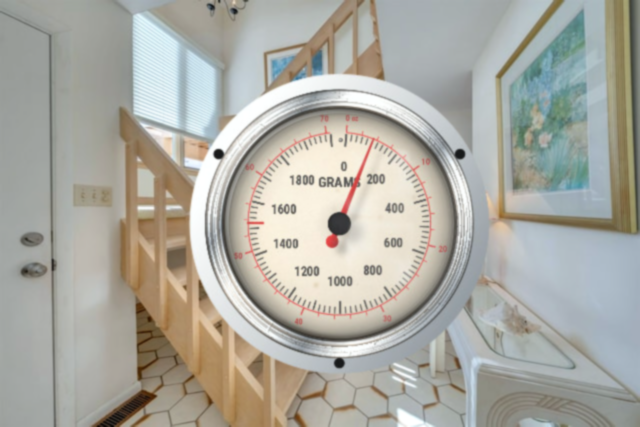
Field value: {"value": 100, "unit": "g"}
